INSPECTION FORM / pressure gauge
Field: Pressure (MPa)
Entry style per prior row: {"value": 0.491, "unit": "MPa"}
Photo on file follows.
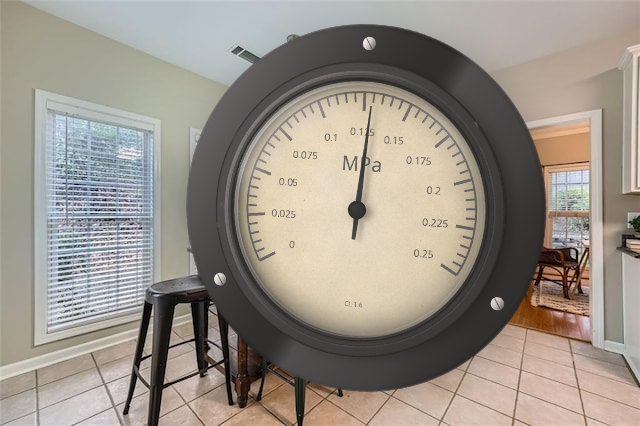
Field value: {"value": 0.13, "unit": "MPa"}
